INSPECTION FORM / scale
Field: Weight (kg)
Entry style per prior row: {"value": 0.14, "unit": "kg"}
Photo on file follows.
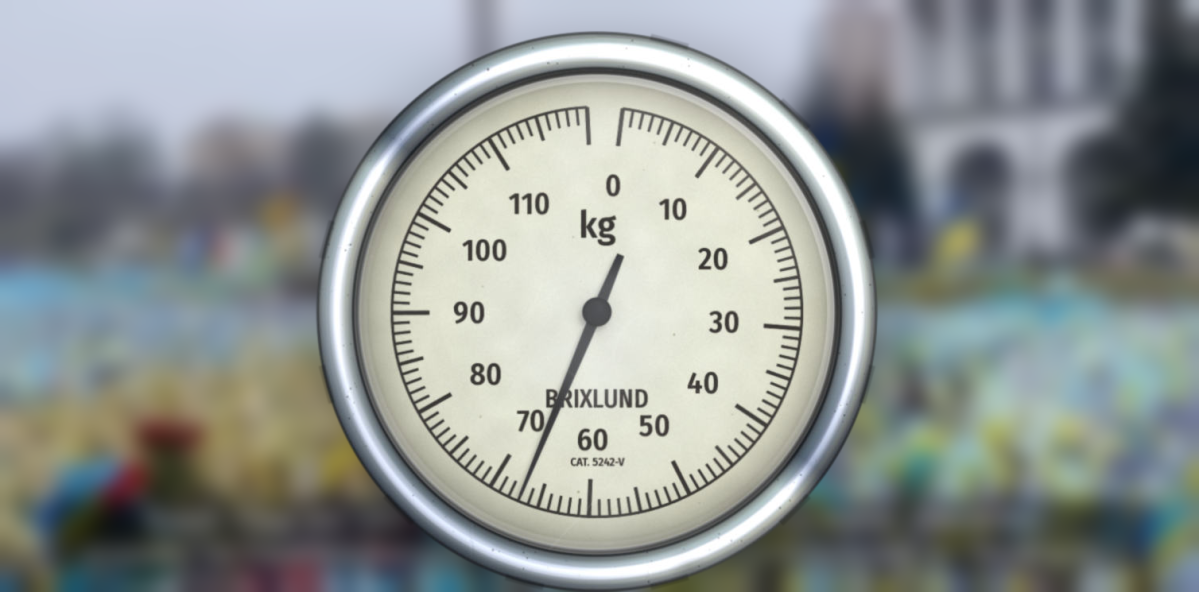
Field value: {"value": 67, "unit": "kg"}
